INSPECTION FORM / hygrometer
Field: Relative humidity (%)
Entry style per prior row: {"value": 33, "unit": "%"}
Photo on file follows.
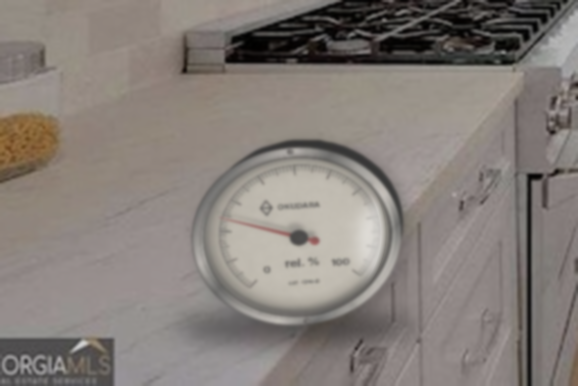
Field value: {"value": 25, "unit": "%"}
